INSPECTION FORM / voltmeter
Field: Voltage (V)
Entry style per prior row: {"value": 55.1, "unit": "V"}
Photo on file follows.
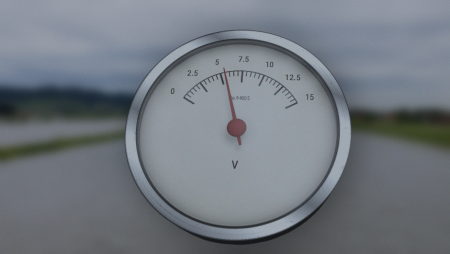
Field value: {"value": 5.5, "unit": "V"}
